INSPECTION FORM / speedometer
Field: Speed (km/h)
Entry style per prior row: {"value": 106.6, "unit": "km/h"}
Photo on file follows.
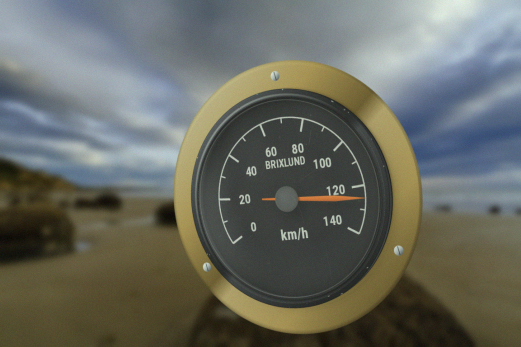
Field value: {"value": 125, "unit": "km/h"}
